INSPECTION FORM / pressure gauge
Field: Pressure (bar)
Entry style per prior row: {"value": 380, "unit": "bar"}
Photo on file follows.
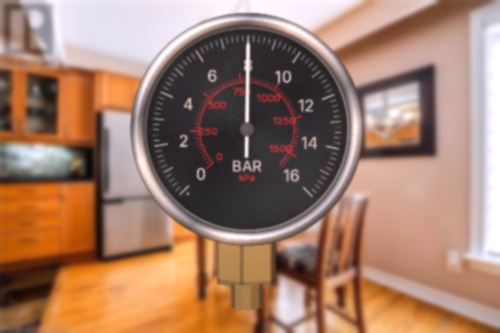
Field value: {"value": 8, "unit": "bar"}
